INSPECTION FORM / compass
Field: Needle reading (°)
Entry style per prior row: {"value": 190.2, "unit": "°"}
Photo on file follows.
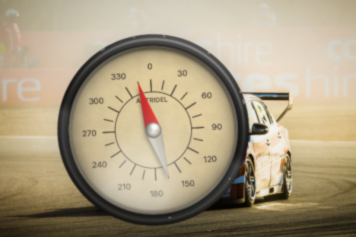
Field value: {"value": 345, "unit": "°"}
